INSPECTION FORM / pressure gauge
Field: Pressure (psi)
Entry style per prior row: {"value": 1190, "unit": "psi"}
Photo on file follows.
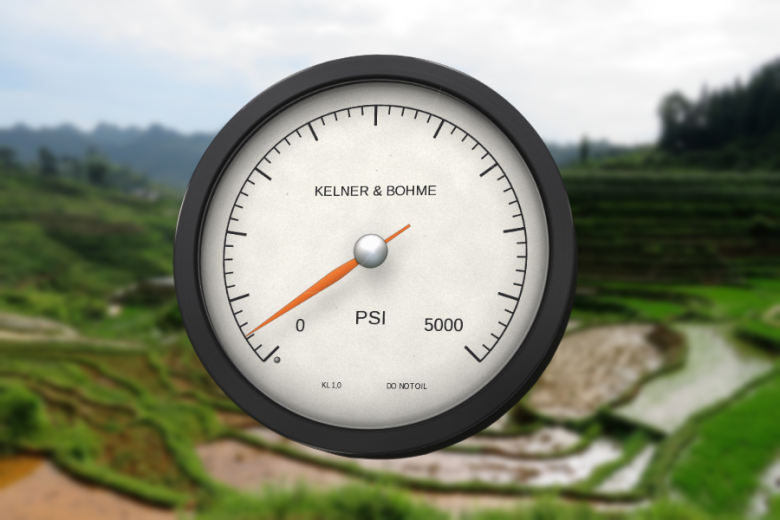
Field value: {"value": 200, "unit": "psi"}
